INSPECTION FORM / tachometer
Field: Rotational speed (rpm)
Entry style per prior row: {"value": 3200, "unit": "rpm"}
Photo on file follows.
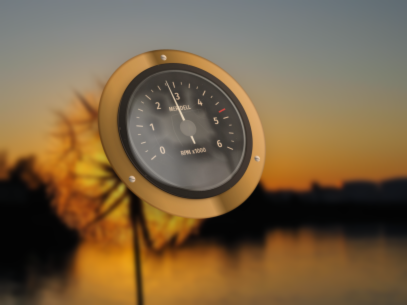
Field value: {"value": 2750, "unit": "rpm"}
